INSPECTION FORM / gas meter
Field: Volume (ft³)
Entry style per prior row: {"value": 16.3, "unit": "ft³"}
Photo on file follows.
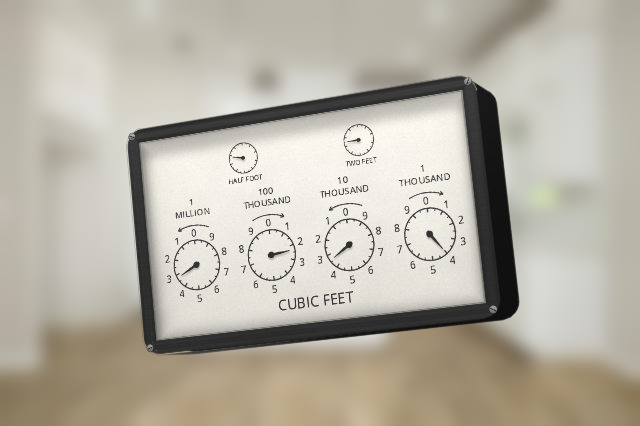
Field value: {"value": 323400, "unit": "ft³"}
